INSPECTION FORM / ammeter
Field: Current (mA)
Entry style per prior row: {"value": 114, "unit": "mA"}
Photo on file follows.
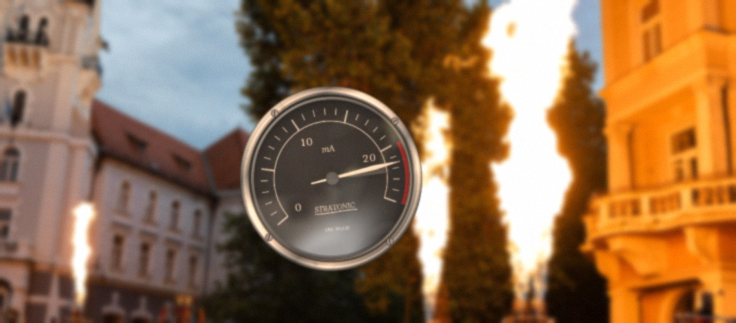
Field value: {"value": 21.5, "unit": "mA"}
